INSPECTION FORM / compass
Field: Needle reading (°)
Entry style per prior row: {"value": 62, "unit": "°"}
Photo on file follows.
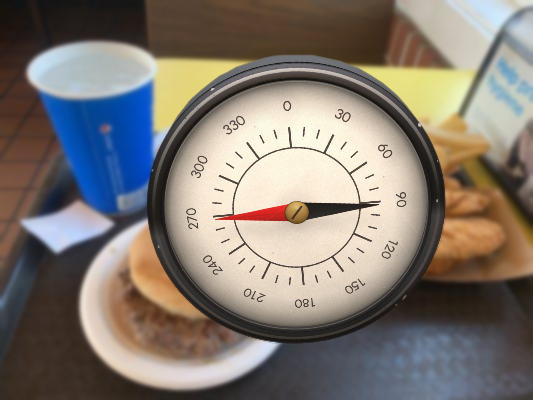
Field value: {"value": 270, "unit": "°"}
